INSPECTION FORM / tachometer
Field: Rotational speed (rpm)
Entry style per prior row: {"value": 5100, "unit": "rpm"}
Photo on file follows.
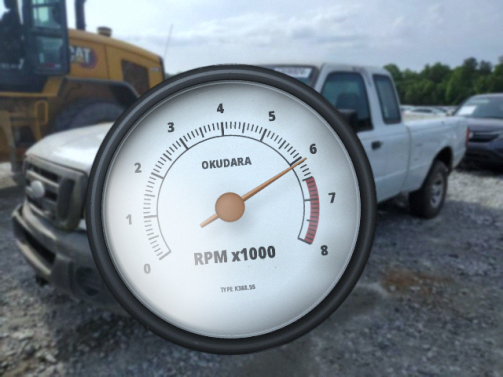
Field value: {"value": 6100, "unit": "rpm"}
